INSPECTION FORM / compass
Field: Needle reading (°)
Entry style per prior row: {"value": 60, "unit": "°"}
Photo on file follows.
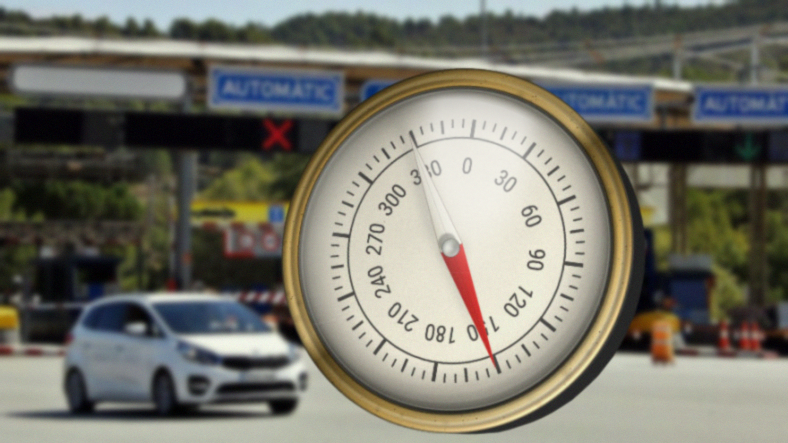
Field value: {"value": 150, "unit": "°"}
